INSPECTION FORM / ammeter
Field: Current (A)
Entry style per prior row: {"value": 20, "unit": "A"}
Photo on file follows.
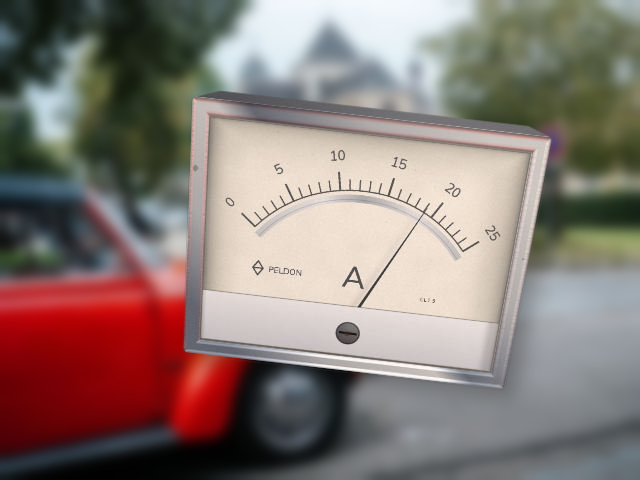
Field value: {"value": 19, "unit": "A"}
